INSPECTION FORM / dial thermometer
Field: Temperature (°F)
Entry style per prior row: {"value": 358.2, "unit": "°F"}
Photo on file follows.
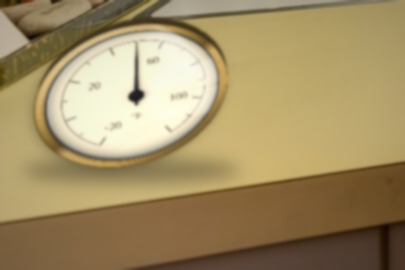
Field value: {"value": 50, "unit": "°F"}
